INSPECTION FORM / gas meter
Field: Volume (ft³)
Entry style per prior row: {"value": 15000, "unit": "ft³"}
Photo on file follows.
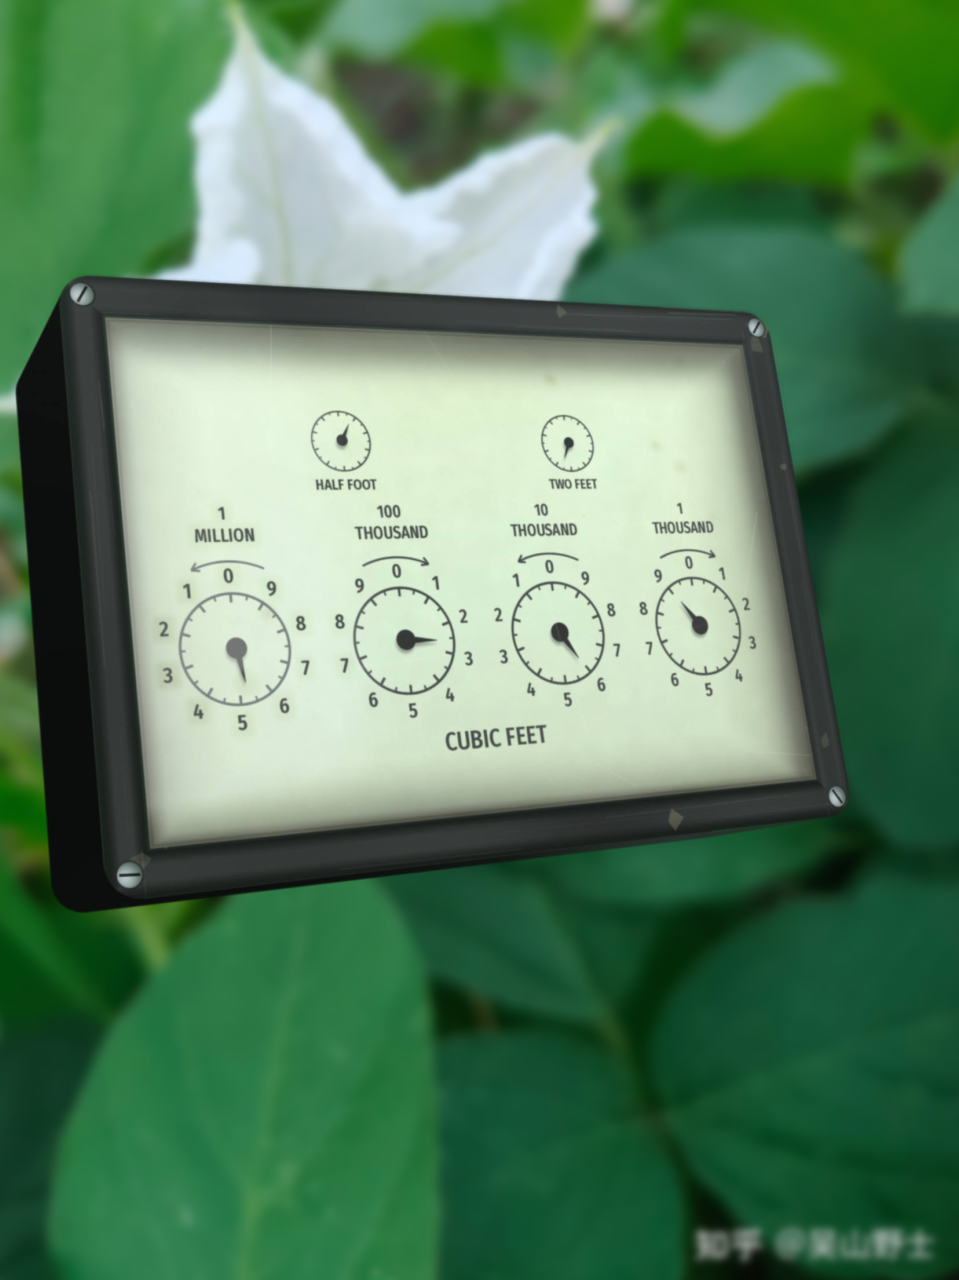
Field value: {"value": 525900, "unit": "ft³"}
